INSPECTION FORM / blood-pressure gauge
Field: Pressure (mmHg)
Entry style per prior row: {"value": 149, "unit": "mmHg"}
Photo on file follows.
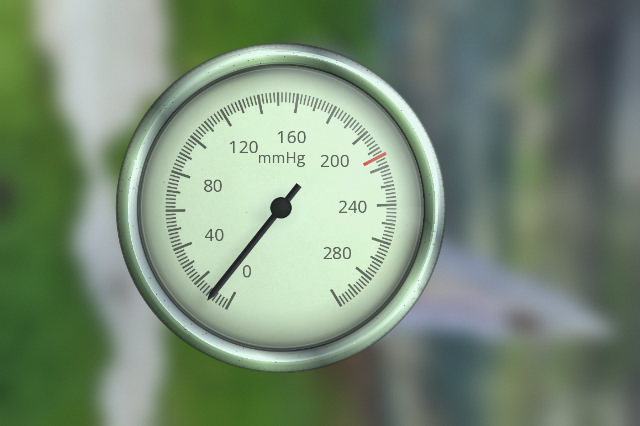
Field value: {"value": 10, "unit": "mmHg"}
